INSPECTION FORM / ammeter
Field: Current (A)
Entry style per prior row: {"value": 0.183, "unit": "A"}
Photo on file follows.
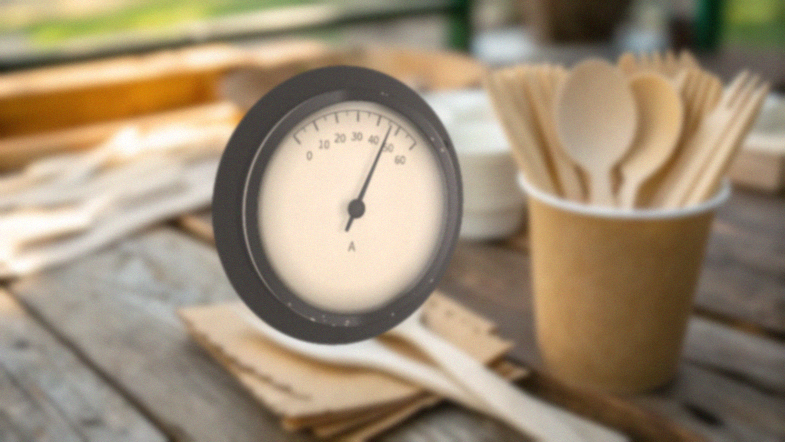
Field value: {"value": 45, "unit": "A"}
